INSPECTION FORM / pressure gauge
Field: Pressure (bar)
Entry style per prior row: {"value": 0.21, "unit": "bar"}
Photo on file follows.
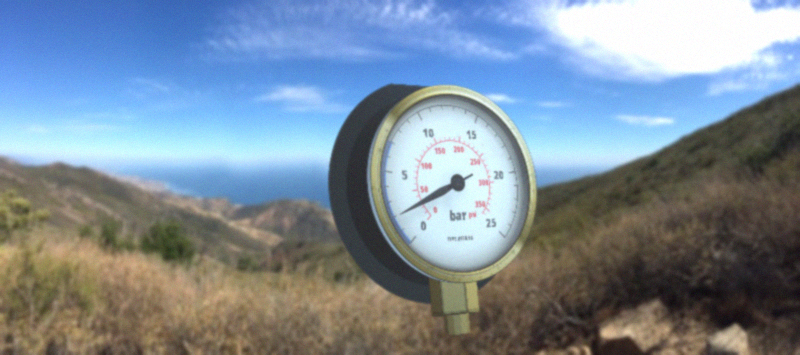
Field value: {"value": 2, "unit": "bar"}
